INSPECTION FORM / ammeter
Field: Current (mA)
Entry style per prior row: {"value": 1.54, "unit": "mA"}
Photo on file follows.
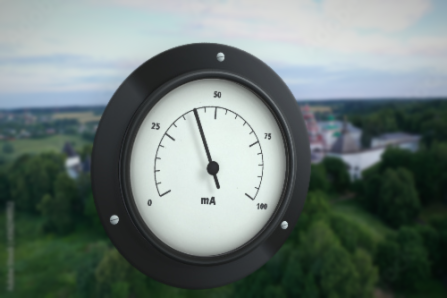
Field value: {"value": 40, "unit": "mA"}
